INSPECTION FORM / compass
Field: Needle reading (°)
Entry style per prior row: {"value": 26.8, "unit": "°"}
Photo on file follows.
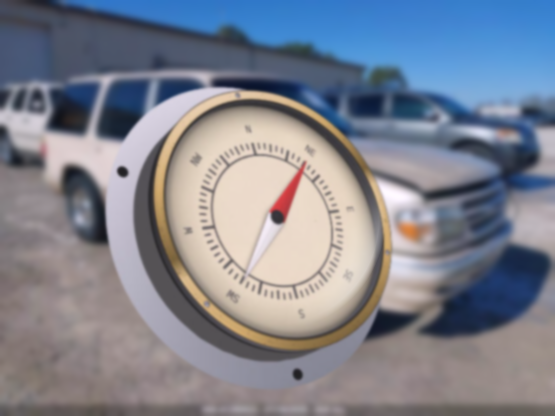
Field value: {"value": 45, "unit": "°"}
